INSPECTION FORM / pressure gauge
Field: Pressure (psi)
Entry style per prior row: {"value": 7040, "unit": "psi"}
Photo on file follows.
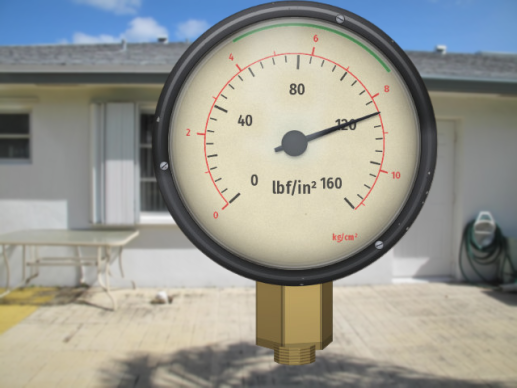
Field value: {"value": 120, "unit": "psi"}
